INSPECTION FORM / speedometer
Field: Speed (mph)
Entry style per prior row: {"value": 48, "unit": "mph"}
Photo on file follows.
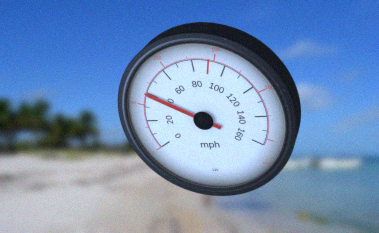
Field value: {"value": 40, "unit": "mph"}
